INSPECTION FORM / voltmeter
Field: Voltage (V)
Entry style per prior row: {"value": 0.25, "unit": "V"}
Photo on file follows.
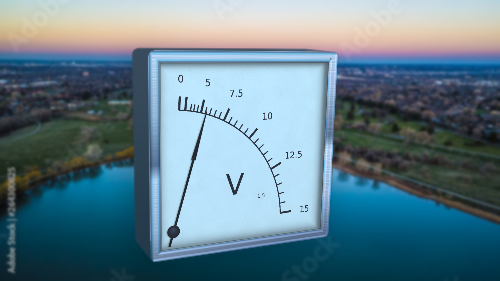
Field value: {"value": 5.5, "unit": "V"}
